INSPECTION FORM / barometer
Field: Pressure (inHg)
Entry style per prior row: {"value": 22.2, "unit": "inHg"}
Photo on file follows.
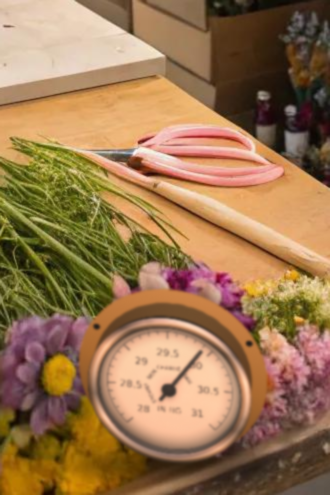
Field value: {"value": 29.9, "unit": "inHg"}
